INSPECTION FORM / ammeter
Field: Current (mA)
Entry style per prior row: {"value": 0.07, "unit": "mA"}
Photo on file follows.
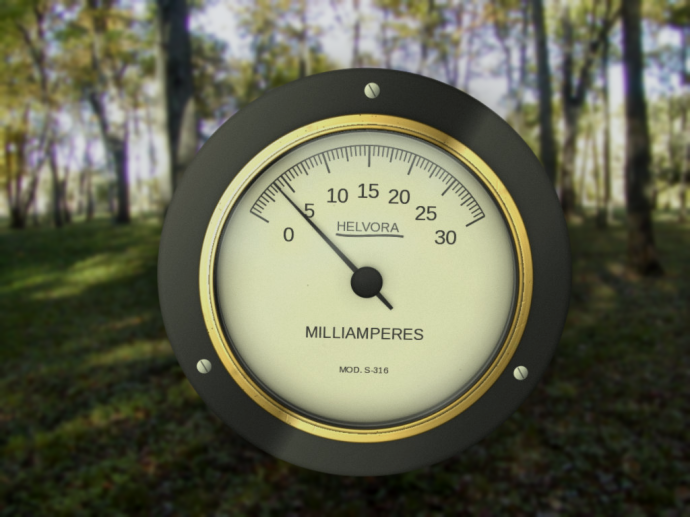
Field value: {"value": 4, "unit": "mA"}
